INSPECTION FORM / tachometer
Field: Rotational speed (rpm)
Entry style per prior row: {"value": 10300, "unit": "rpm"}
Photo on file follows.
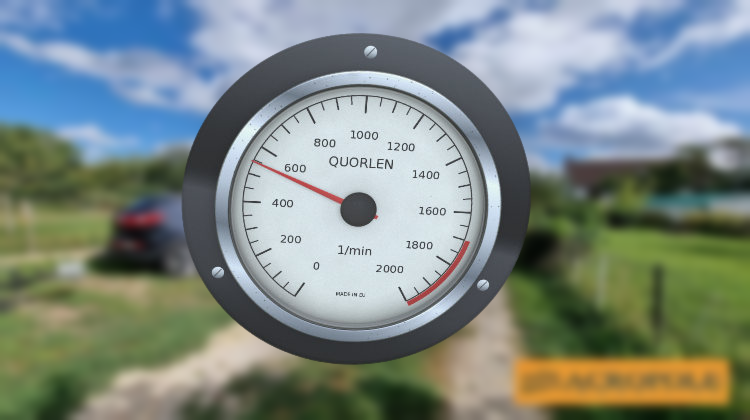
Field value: {"value": 550, "unit": "rpm"}
